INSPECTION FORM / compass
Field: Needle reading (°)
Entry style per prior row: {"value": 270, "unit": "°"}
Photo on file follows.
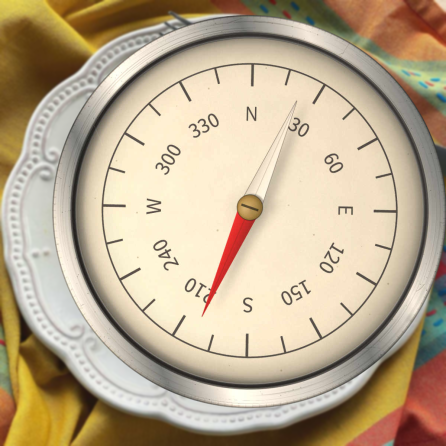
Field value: {"value": 202.5, "unit": "°"}
